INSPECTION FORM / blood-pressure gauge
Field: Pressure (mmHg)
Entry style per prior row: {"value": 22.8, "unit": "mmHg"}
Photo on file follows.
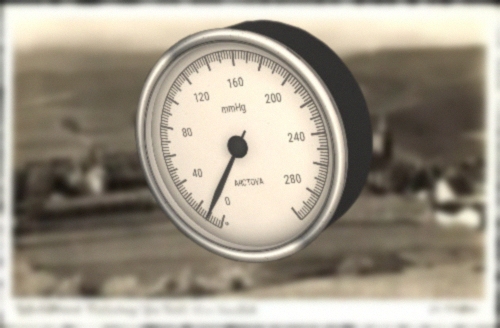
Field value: {"value": 10, "unit": "mmHg"}
